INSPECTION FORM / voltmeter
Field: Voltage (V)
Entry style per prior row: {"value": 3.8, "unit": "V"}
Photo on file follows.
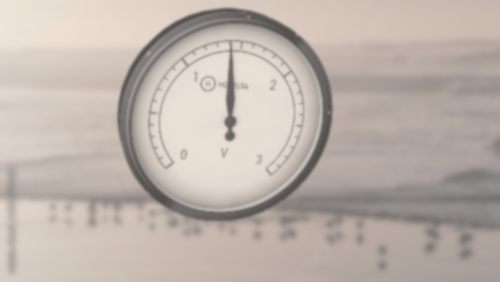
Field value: {"value": 1.4, "unit": "V"}
